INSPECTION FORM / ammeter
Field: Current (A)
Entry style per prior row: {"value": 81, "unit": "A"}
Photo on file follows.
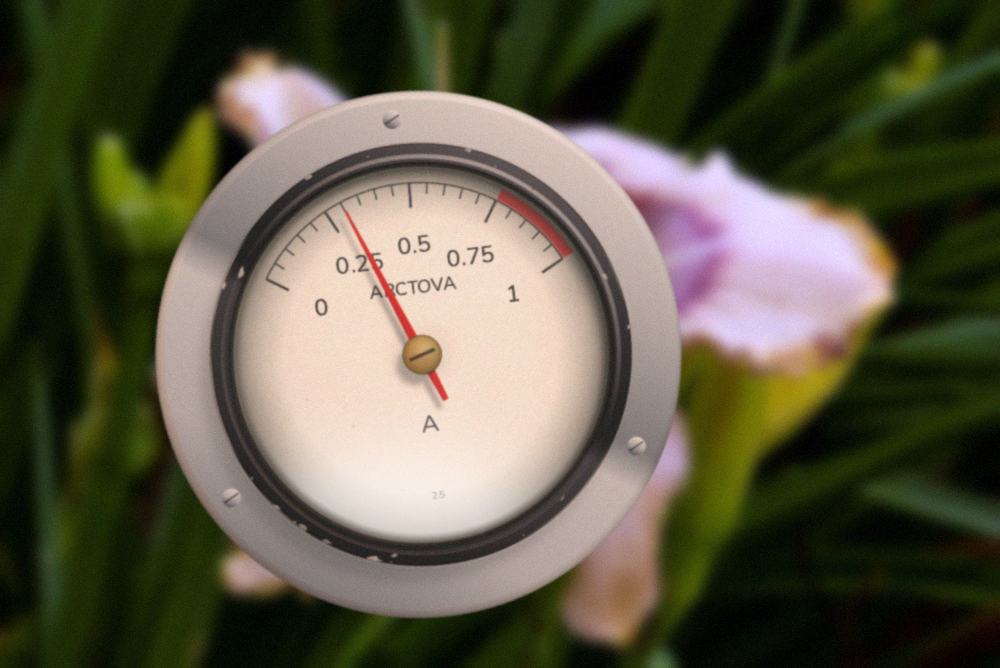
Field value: {"value": 0.3, "unit": "A"}
